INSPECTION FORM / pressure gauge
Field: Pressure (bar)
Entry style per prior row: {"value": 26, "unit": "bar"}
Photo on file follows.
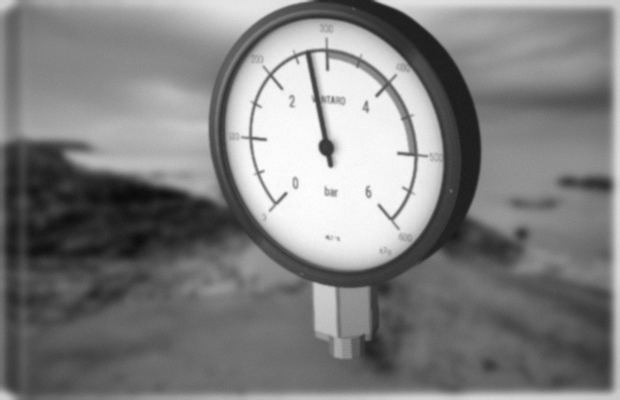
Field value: {"value": 2.75, "unit": "bar"}
